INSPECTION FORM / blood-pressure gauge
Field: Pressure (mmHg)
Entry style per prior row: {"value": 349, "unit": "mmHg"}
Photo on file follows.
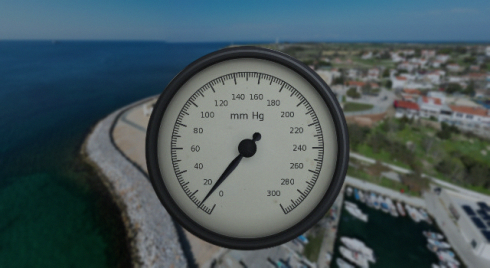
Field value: {"value": 10, "unit": "mmHg"}
